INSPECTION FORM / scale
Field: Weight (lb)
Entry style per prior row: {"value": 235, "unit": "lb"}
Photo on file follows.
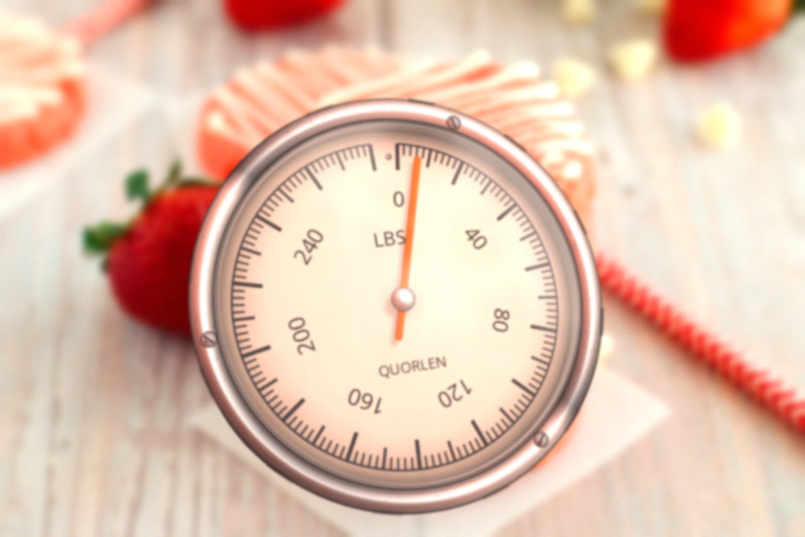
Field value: {"value": 6, "unit": "lb"}
